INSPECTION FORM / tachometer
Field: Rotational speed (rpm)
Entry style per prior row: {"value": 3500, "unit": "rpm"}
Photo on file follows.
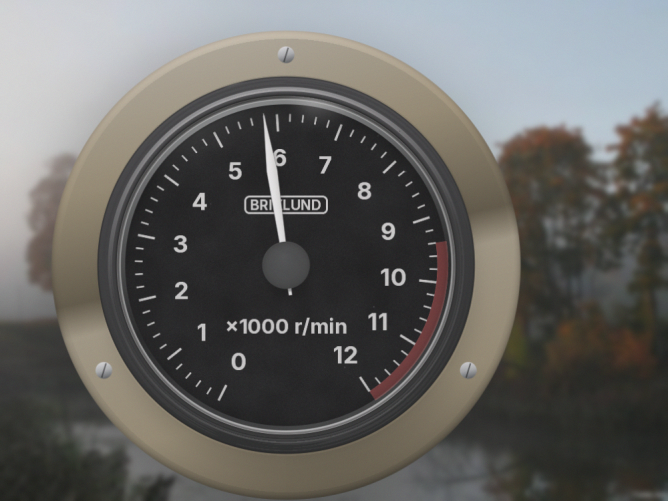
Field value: {"value": 5800, "unit": "rpm"}
